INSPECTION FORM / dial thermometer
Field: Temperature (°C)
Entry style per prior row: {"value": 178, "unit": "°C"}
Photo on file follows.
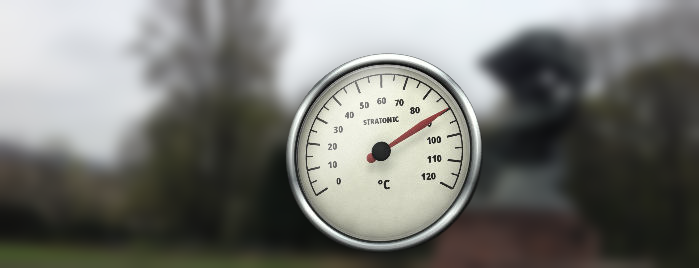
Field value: {"value": 90, "unit": "°C"}
